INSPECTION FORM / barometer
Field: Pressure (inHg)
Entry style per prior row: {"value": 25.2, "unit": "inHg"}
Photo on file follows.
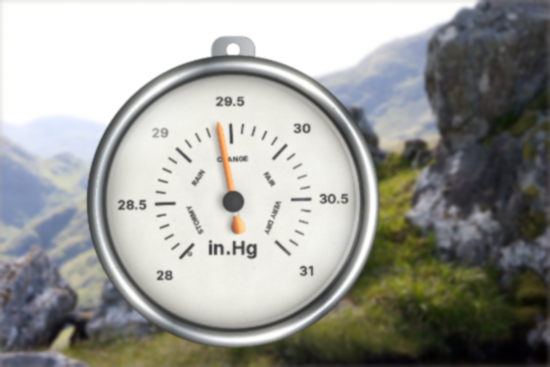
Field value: {"value": 29.4, "unit": "inHg"}
